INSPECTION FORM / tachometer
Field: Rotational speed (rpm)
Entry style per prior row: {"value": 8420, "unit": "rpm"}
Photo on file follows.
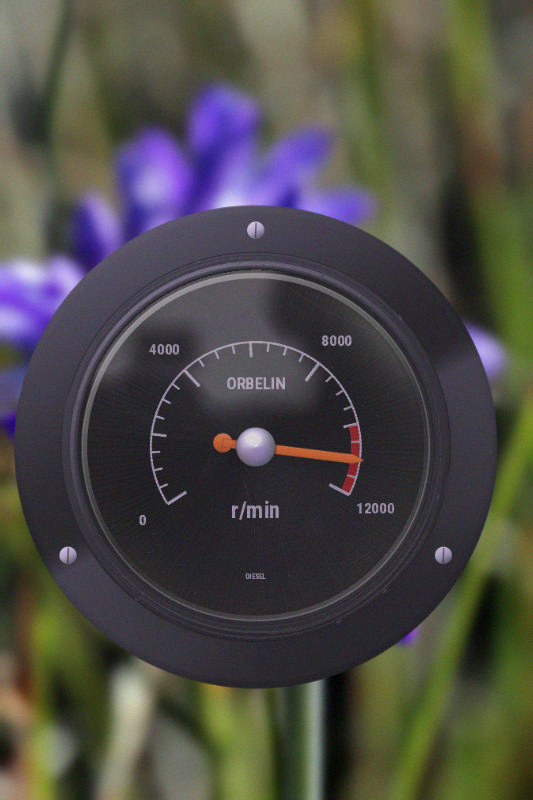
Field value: {"value": 11000, "unit": "rpm"}
